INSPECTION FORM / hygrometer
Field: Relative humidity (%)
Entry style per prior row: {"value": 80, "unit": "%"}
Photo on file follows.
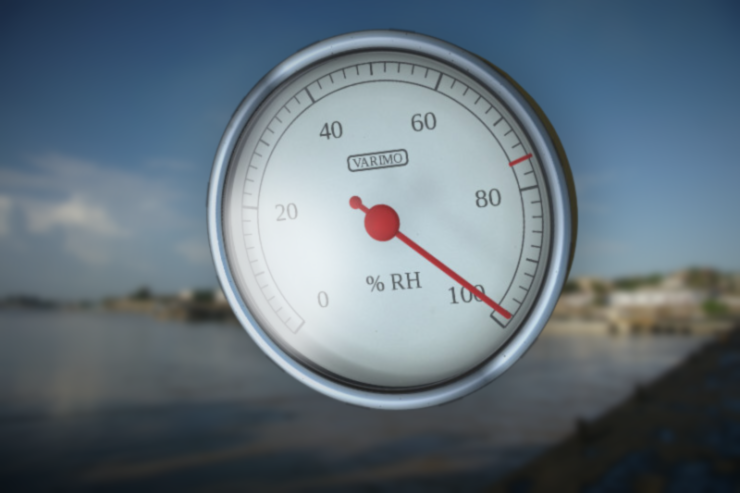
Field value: {"value": 98, "unit": "%"}
